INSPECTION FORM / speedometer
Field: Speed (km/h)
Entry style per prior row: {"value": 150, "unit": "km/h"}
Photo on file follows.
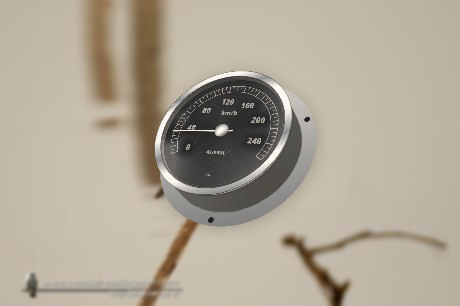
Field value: {"value": 30, "unit": "km/h"}
